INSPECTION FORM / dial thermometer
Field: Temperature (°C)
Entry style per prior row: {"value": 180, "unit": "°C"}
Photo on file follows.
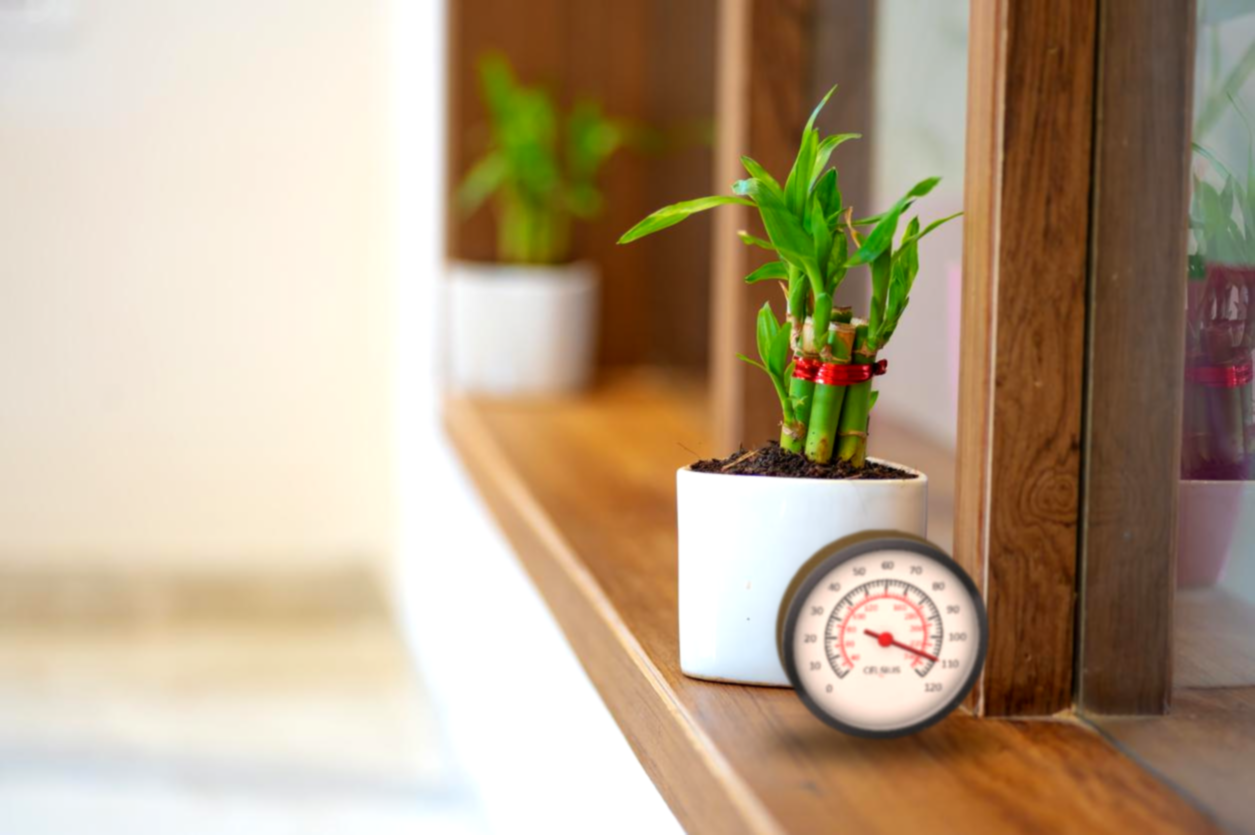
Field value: {"value": 110, "unit": "°C"}
